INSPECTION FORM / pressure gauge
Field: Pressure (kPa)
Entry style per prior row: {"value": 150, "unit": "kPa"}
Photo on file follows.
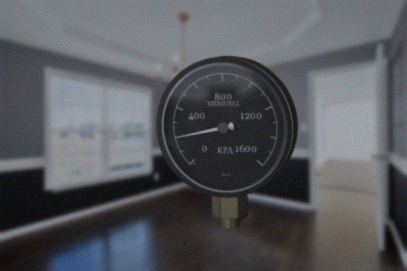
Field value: {"value": 200, "unit": "kPa"}
